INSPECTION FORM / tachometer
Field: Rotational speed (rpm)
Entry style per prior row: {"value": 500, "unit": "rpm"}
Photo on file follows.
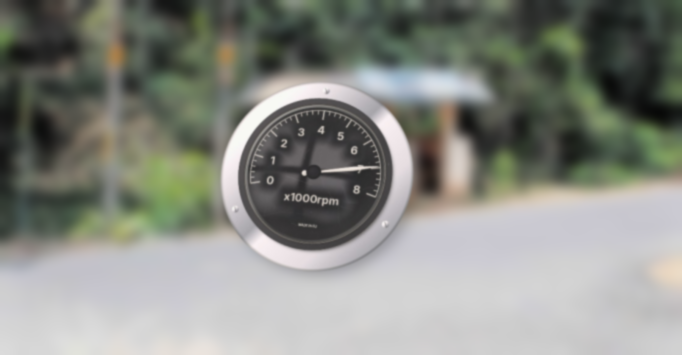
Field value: {"value": 7000, "unit": "rpm"}
